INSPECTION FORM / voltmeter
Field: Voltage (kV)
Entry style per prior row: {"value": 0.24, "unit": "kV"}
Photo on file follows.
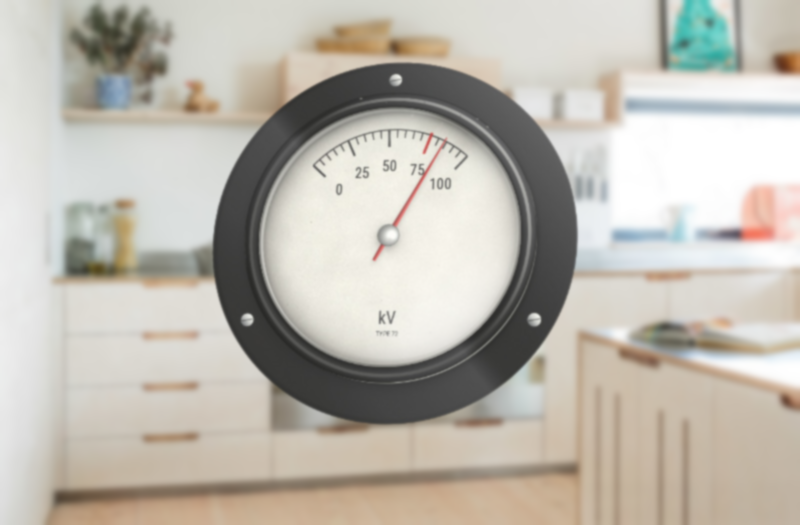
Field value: {"value": 85, "unit": "kV"}
